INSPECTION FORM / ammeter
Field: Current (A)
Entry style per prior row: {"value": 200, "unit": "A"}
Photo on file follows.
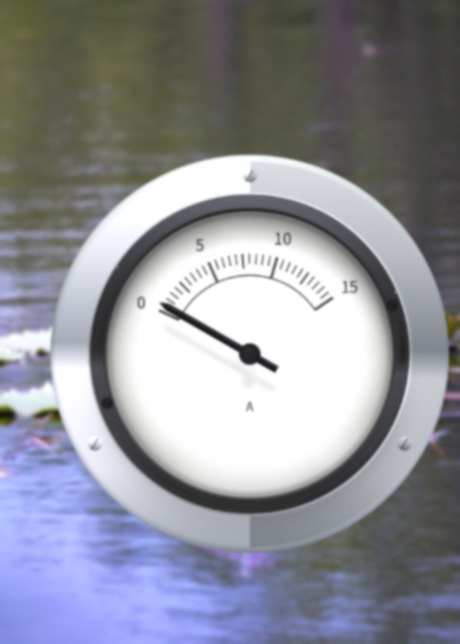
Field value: {"value": 0.5, "unit": "A"}
